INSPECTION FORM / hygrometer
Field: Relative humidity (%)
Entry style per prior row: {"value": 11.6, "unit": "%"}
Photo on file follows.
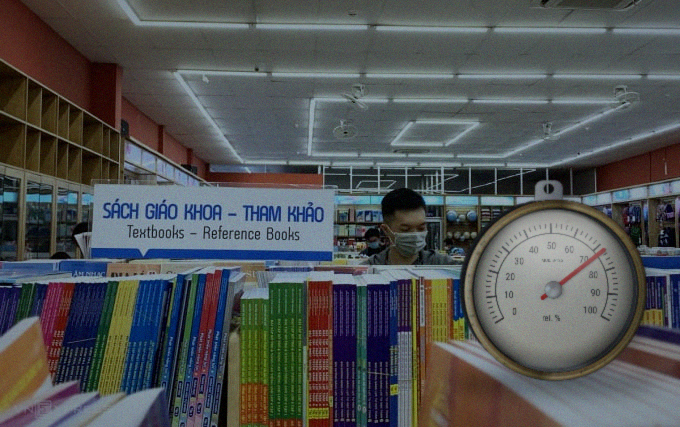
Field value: {"value": 72, "unit": "%"}
